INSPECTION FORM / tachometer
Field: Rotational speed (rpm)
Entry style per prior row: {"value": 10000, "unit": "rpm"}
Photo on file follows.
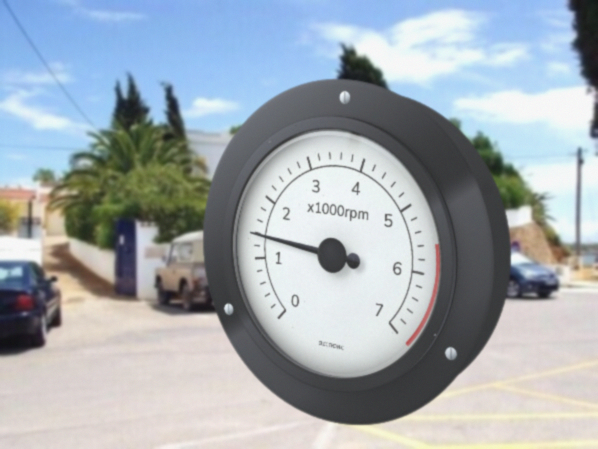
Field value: {"value": 1400, "unit": "rpm"}
